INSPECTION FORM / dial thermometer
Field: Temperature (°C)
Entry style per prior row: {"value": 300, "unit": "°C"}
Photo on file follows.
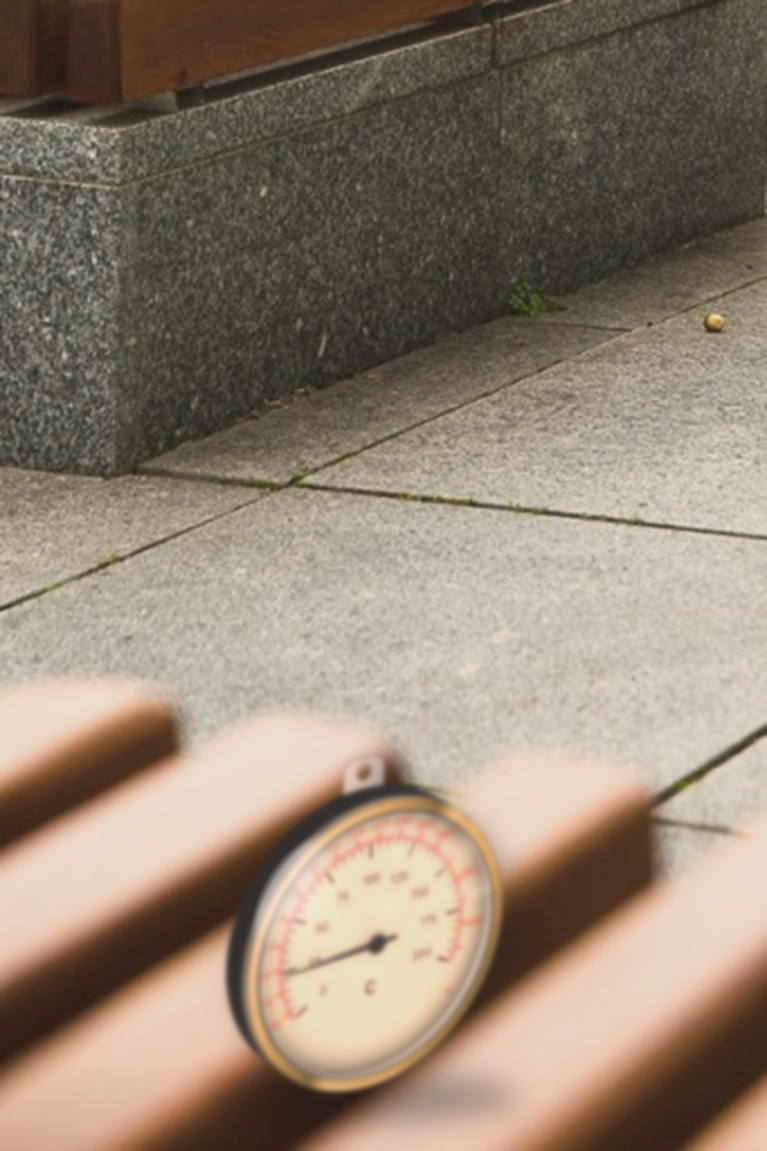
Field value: {"value": 25, "unit": "°C"}
